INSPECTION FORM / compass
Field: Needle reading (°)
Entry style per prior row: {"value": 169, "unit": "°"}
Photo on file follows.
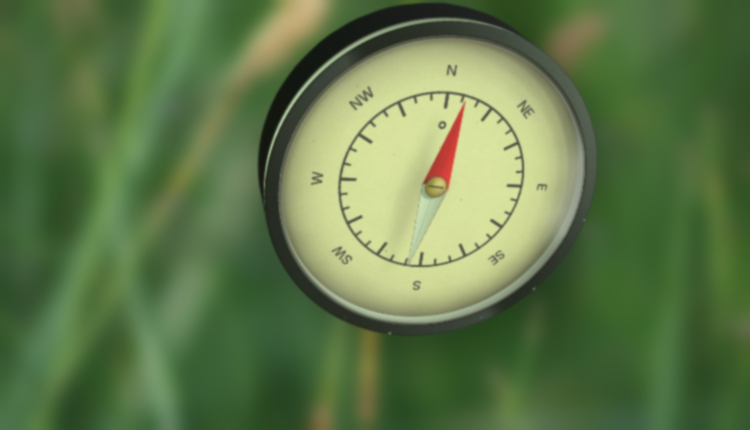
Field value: {"value": 10, "unit": "°"}
